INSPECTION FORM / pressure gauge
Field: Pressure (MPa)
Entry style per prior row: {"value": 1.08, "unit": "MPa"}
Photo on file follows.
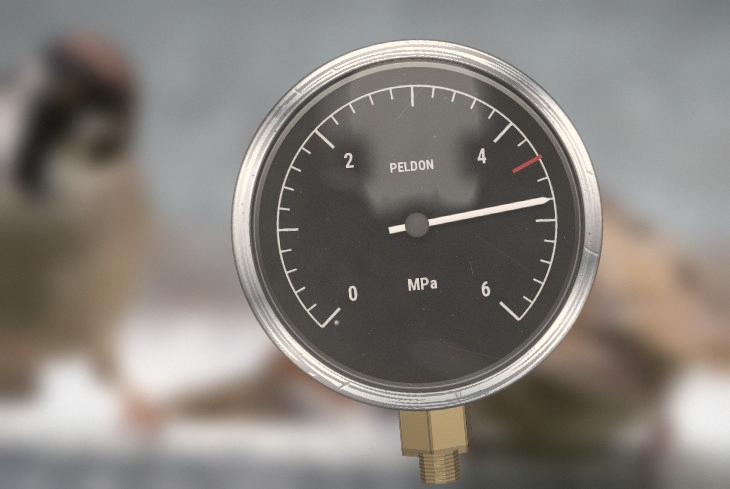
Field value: {"value": 4.8, "unit": "MPa"}
